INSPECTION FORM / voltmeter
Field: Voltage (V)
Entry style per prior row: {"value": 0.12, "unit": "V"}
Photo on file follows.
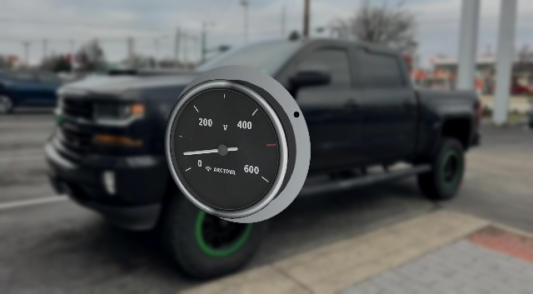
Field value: {"value": 50, "unit": "V"}
